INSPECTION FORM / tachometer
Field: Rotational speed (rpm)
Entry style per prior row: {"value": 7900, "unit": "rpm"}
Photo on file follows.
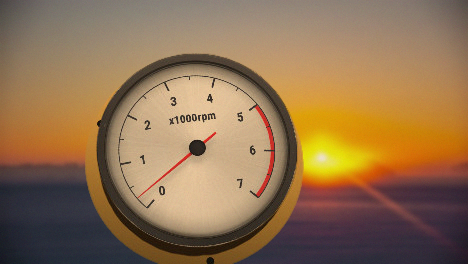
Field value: {"value": 250, "unit": "rpm"}
